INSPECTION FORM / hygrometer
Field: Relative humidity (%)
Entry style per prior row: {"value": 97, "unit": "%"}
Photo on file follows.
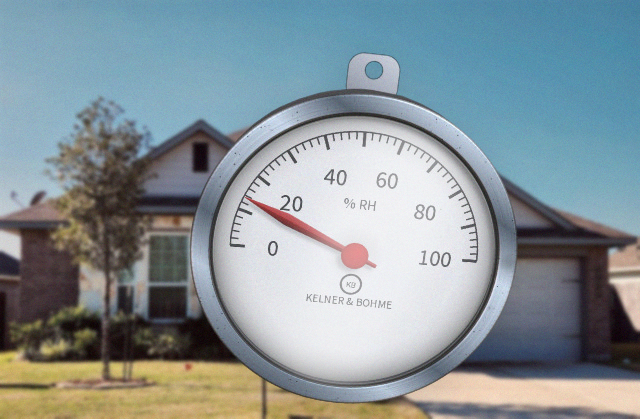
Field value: {"value": 14, "unit": "%"}
